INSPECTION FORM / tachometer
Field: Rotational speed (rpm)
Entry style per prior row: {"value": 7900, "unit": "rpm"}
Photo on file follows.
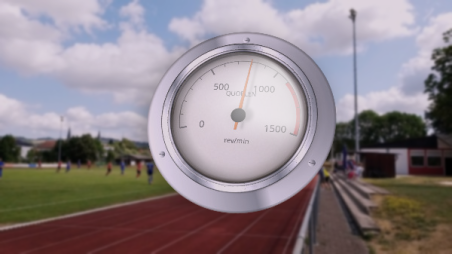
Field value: {"value": 800, "unit": "rpm"}
